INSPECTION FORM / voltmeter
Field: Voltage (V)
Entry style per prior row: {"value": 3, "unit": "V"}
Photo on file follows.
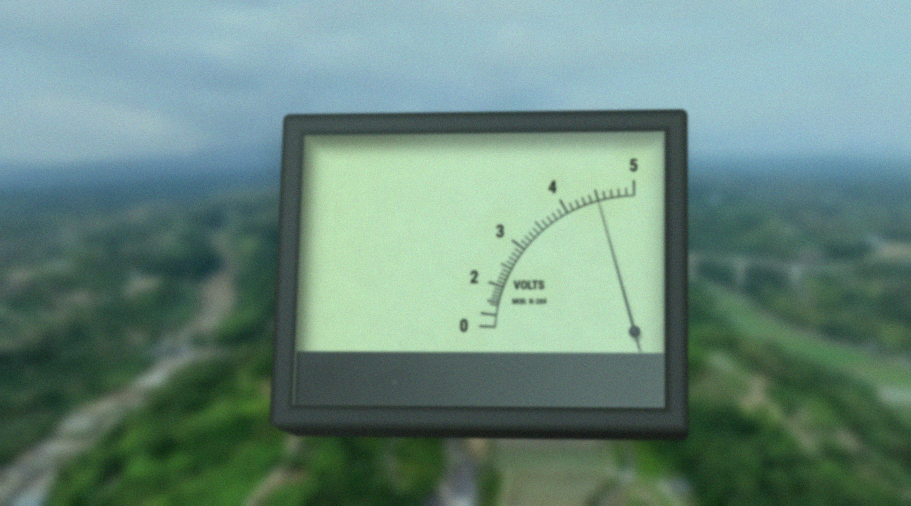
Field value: {"value": 4.5, "unit": "V"}
